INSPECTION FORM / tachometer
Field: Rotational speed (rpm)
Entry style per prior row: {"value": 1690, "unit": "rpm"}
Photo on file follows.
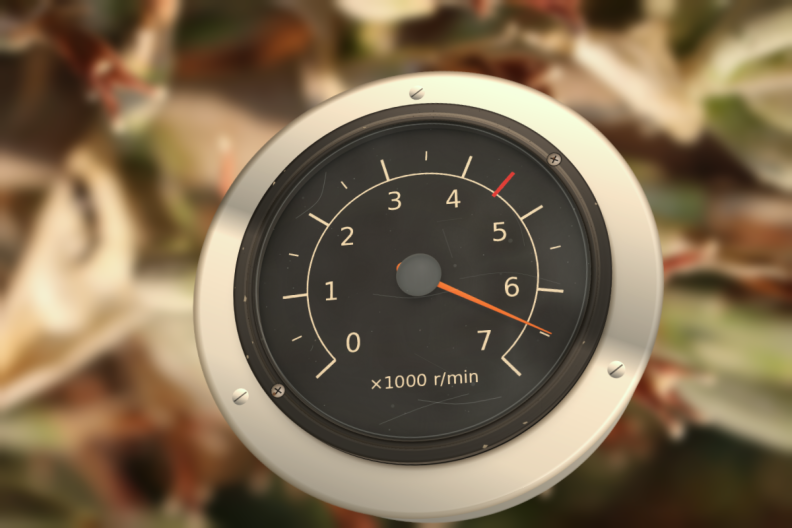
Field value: {"value": 6500, "unit": "rpm"}
